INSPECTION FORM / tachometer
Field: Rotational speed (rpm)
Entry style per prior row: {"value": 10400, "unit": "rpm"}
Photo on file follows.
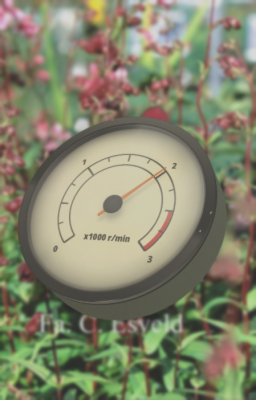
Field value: {"value": 2000, "unit": "rpm"}
